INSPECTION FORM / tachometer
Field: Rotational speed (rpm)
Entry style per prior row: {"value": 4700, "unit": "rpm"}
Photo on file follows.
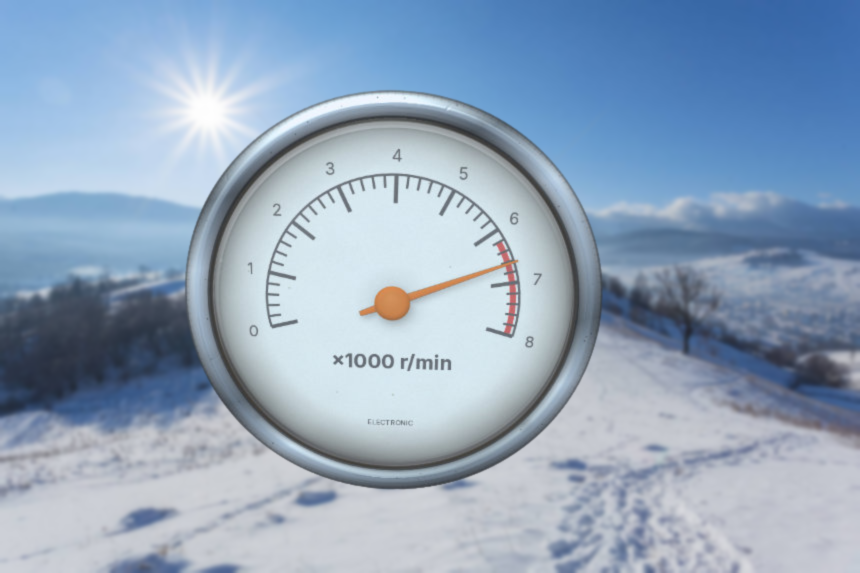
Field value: {"value": 6600, "unit": "rpm"}
